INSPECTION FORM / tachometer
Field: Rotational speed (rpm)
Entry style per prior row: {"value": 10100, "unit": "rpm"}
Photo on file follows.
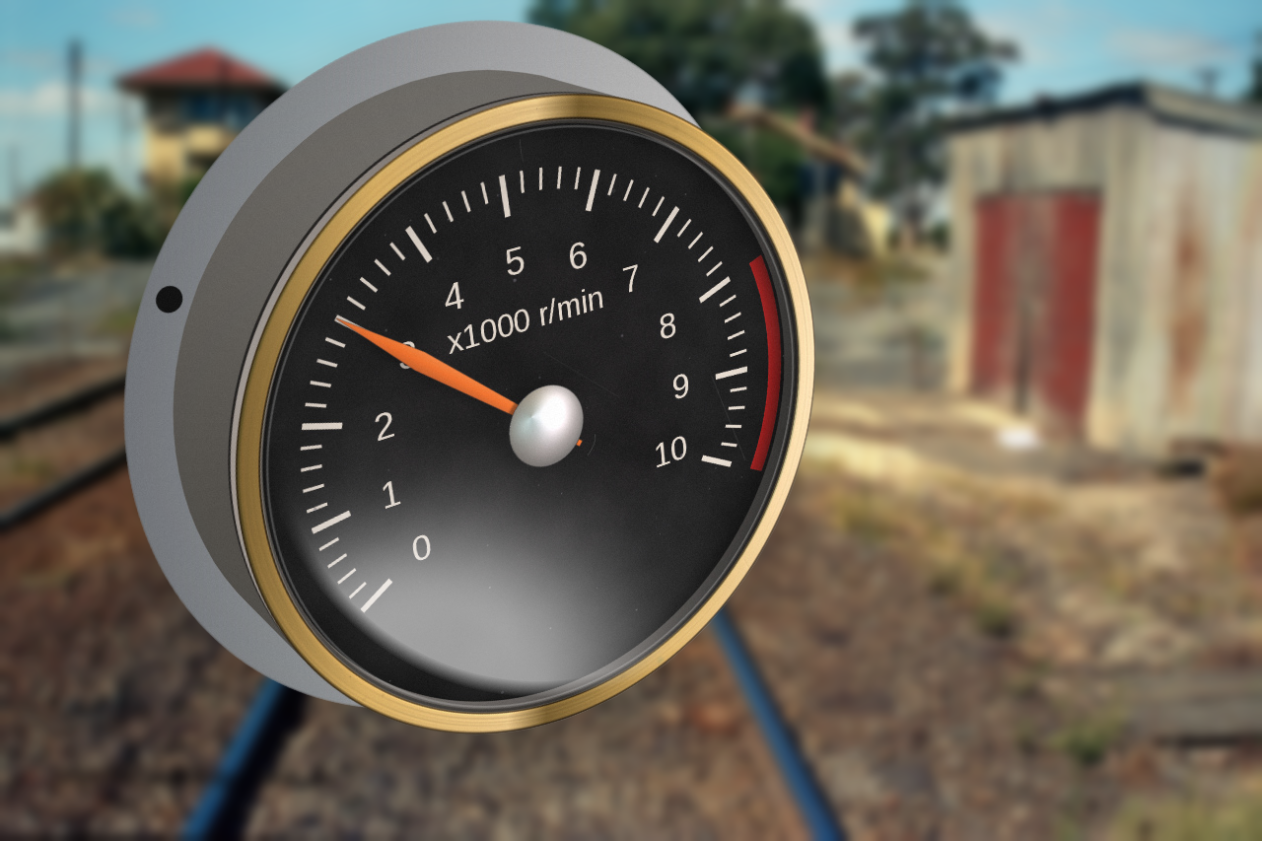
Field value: {"value": 3000, "unit": "rpm"}
